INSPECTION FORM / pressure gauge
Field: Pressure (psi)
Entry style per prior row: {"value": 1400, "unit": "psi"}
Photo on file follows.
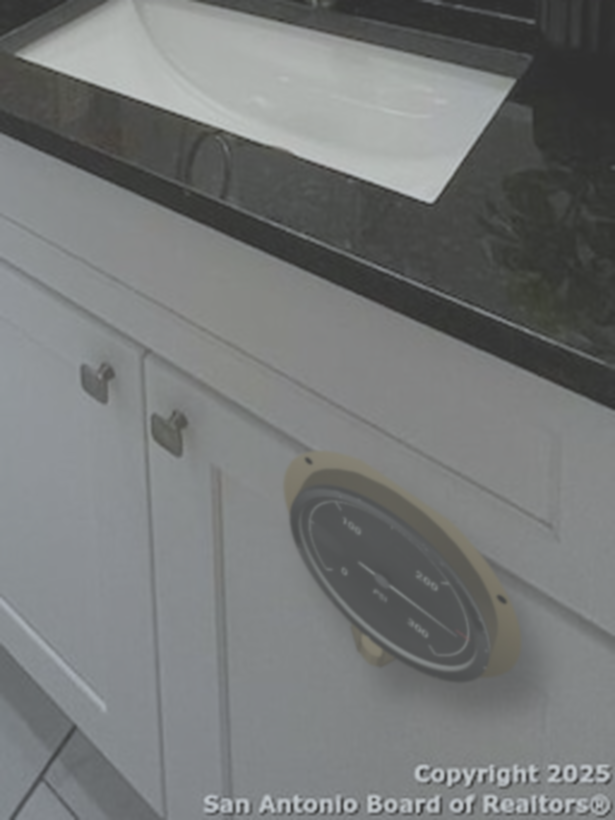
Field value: {"value": 250, "unit": "psi"}
